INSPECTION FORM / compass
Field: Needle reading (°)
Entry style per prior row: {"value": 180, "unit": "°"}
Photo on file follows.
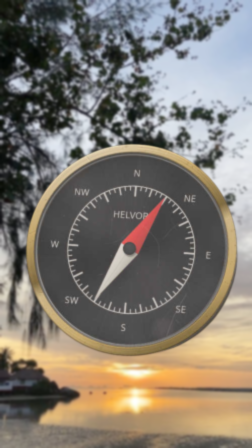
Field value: {"value": 30, "unit": "°"}
